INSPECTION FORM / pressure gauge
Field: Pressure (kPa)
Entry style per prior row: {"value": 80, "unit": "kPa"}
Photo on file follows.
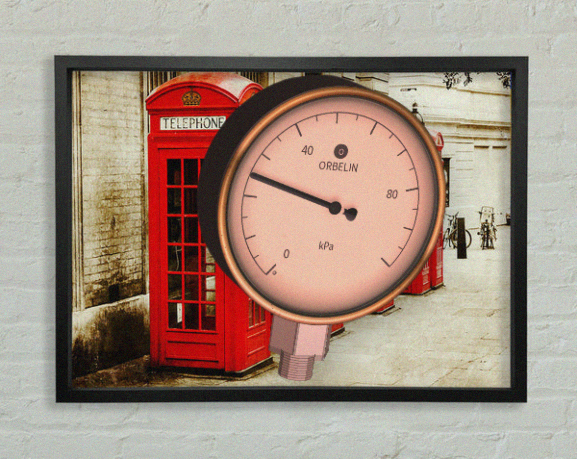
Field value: {"value": 25, "unit": "kPa"}
